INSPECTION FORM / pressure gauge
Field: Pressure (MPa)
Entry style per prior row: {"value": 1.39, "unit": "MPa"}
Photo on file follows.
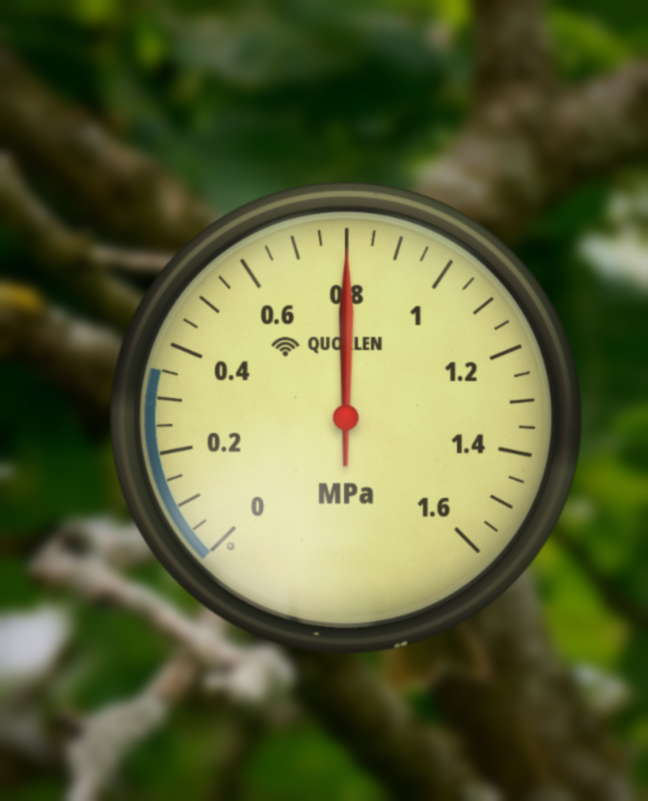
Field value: {"value": 0.8, "unit": "MPa"}
